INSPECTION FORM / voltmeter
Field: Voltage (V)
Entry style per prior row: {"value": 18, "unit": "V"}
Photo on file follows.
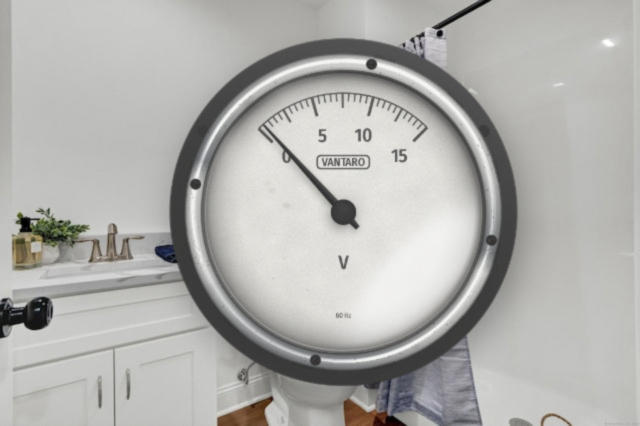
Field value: {"value": 0.5, "unit": "V"}
